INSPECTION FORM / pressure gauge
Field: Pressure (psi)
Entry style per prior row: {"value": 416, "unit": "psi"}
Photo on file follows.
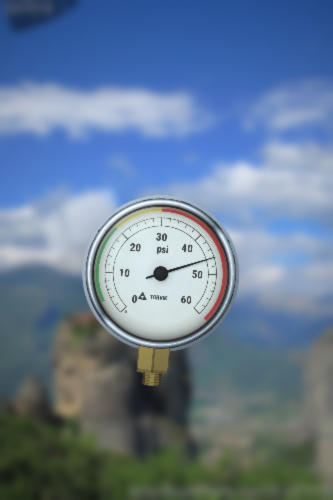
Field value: {"value": 46, "unit": "psi"}
